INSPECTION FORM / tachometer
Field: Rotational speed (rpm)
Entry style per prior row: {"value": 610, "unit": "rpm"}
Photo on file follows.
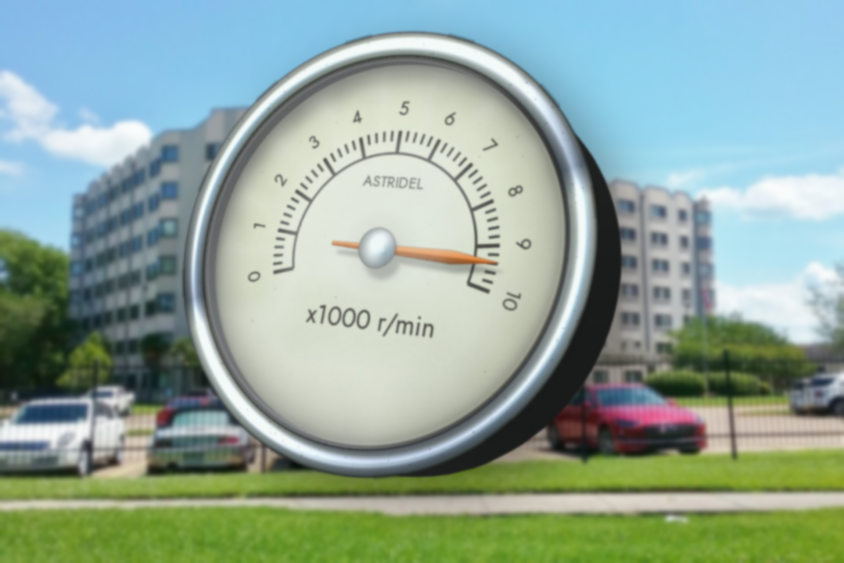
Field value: {"value": 9400, "unit": "rpm"}
